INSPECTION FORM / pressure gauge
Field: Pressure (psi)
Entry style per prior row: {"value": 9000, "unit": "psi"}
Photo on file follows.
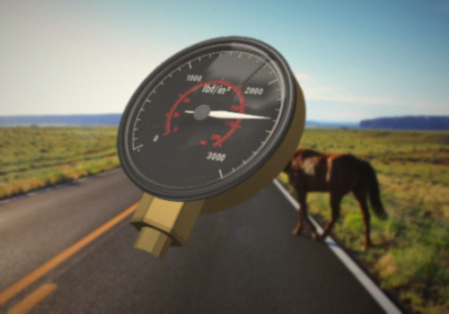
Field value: {"value": 2400, "unit": "psi"}
